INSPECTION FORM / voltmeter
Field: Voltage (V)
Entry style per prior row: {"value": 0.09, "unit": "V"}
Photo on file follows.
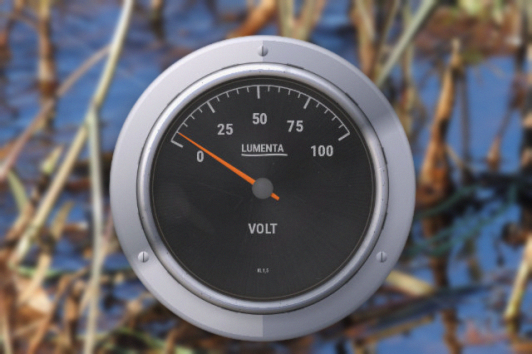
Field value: {"value": 5, "unit": "V"}
